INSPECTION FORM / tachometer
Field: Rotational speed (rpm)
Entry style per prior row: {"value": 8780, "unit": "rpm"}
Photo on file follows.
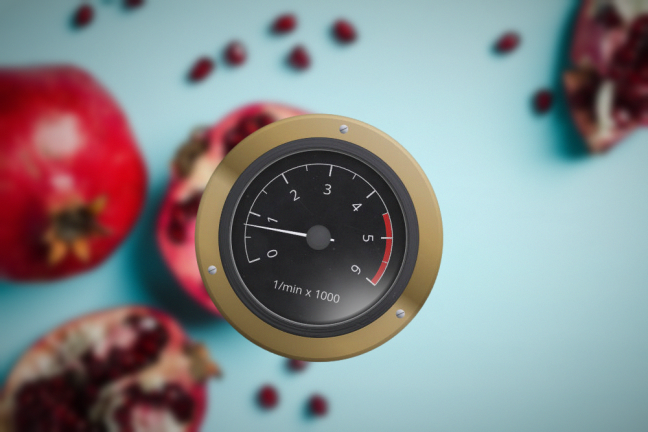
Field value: {"value": 750, "unit": "rpm"}
